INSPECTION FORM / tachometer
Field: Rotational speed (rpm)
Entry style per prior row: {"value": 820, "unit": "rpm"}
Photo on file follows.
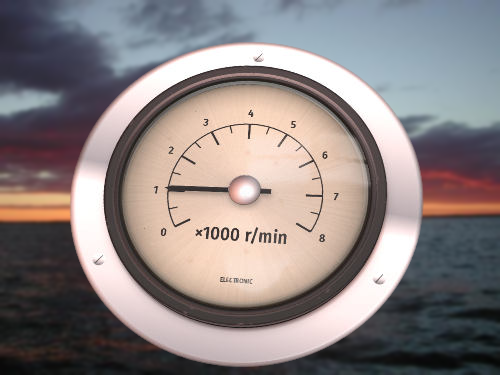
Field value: {"value": 1000, "unit": "rpm"}
